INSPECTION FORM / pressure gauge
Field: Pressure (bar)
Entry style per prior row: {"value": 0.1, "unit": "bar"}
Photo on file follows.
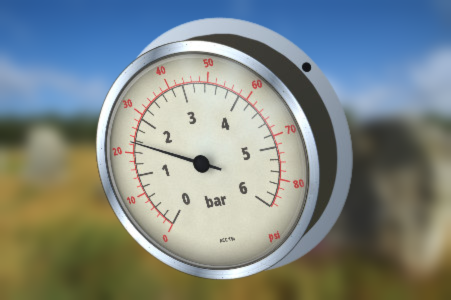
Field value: {"value": 1.6, "unit": "bar"}
